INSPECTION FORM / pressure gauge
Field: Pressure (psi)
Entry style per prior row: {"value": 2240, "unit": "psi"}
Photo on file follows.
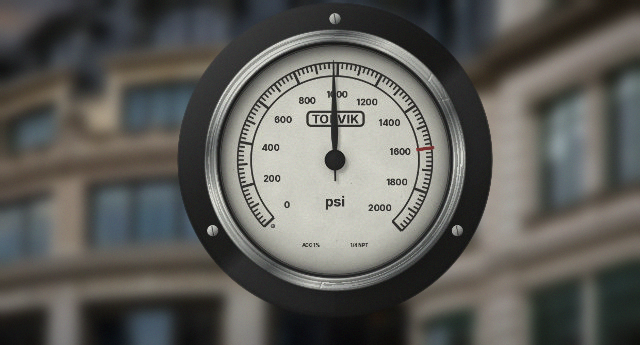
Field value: {"value": 980, "unit": "psi"}
